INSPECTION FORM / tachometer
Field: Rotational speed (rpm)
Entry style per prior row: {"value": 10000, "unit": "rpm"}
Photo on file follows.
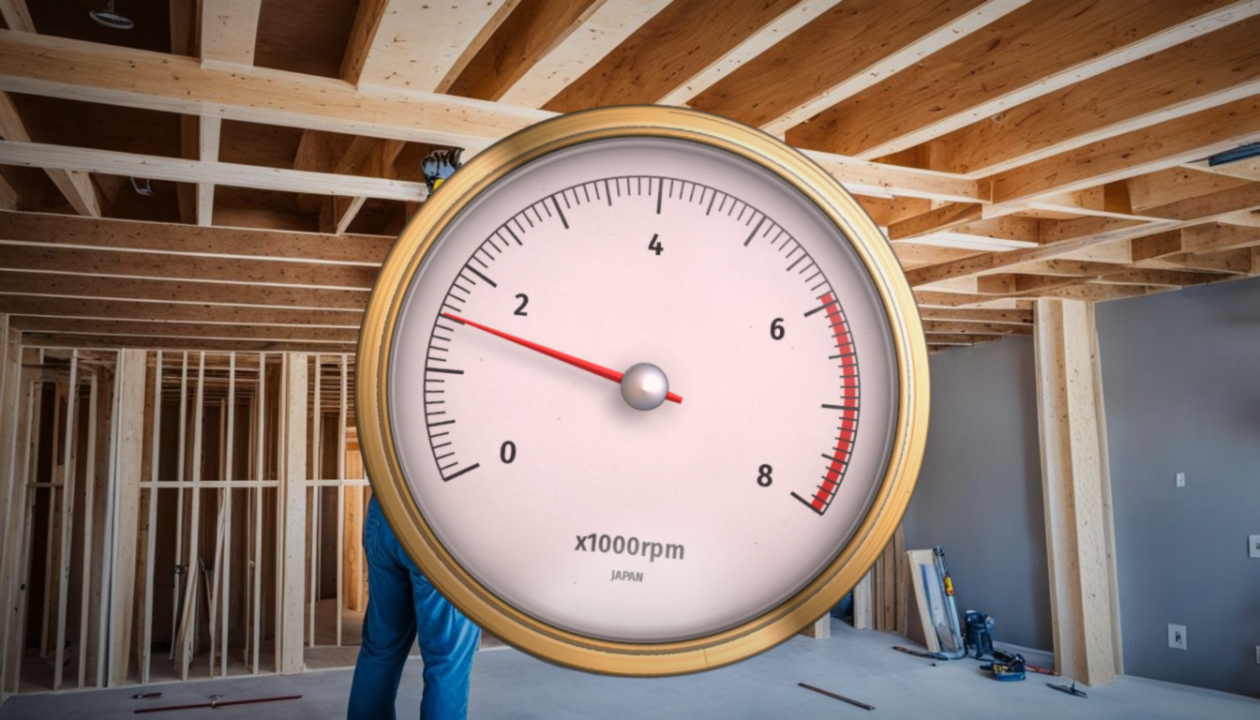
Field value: {"value": 1500, "unit": "rpm"}
